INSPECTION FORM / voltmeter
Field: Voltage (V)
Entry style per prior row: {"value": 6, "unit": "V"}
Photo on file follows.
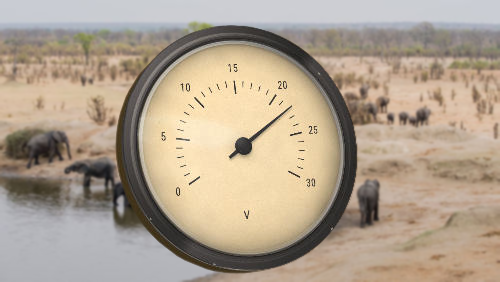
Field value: {"value": 22, "unit": "V"}
